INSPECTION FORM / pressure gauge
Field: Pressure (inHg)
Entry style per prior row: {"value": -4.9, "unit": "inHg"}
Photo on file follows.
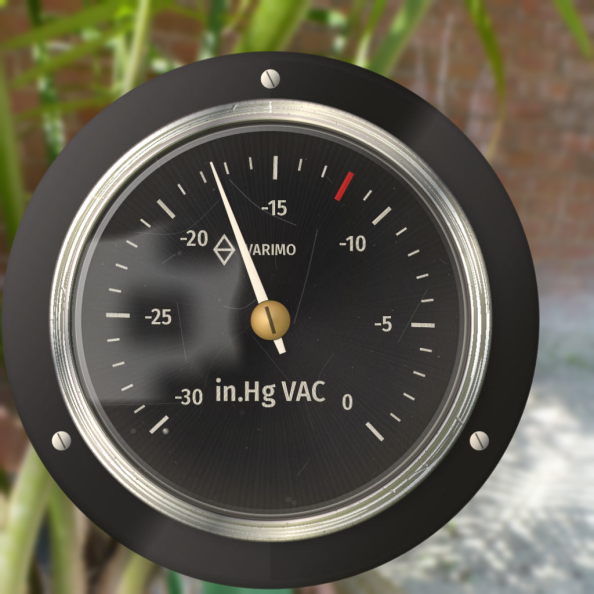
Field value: {"value": -17.5, "unit": "inHg"}
